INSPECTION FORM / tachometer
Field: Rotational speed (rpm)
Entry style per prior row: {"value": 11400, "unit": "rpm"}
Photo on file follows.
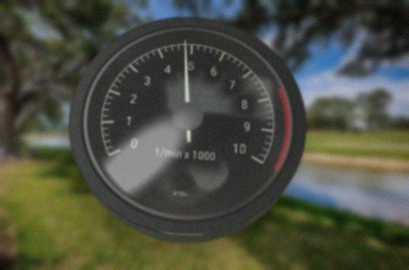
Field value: {"value": 4800, "unit": "rpm"}
